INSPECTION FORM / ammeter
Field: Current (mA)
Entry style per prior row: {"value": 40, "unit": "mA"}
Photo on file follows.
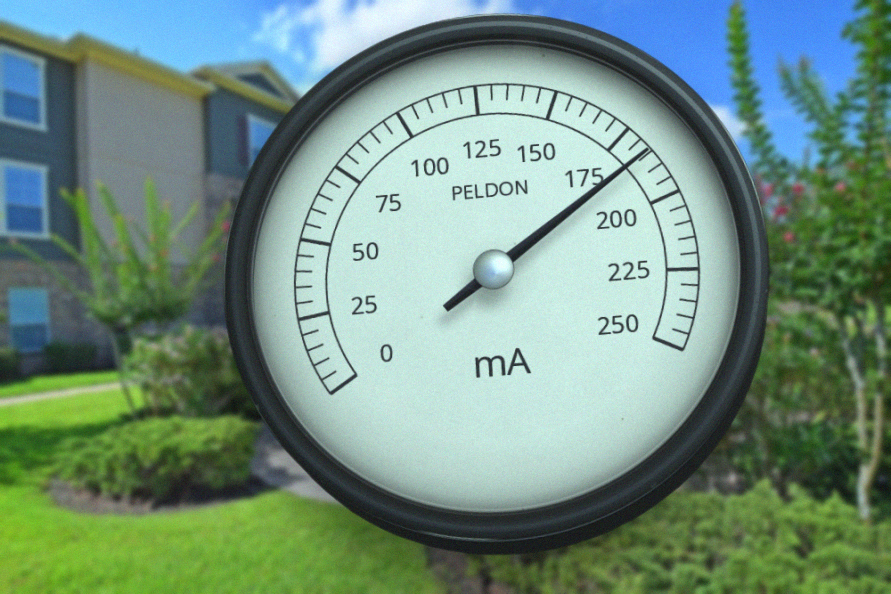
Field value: {"value": 185, "unit": "mA"}
